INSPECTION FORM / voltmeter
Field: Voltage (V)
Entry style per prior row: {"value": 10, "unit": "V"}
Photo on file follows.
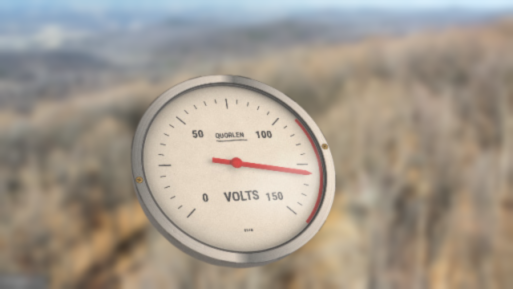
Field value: {"value": 130, "unit": "V"}
